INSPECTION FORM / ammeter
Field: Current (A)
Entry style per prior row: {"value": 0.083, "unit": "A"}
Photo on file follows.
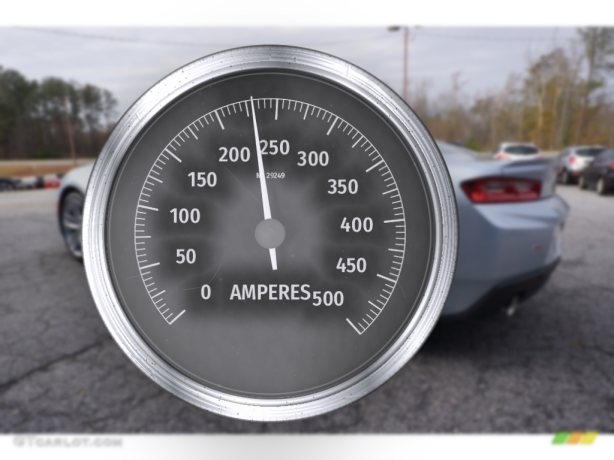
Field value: {"value": 230, "unit": "A"}
